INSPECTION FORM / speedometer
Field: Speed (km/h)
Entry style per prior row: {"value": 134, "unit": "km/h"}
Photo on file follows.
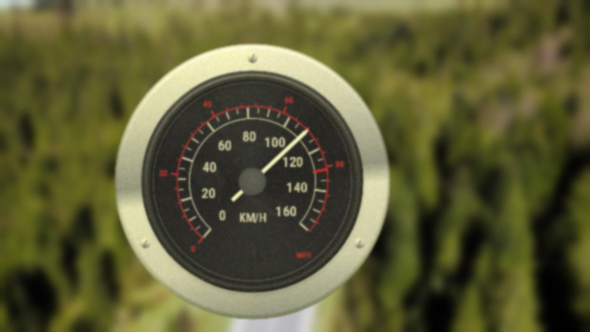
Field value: {"value": 110, "unit": "km/h"}
